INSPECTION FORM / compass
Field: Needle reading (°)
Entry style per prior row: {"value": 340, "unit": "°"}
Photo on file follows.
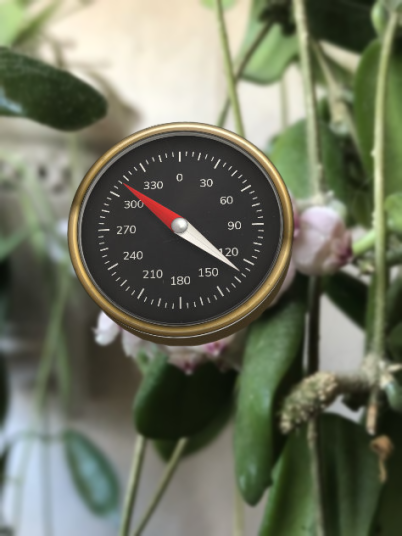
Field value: {"value": 310, "unit": "°"}
